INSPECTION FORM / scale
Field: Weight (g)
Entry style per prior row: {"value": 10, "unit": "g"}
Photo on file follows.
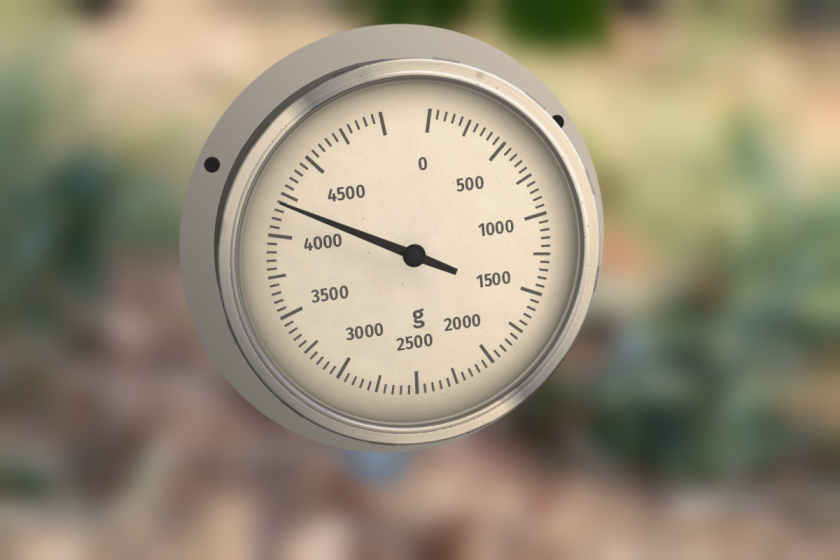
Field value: {"value": 4200, "unit": "g"}
